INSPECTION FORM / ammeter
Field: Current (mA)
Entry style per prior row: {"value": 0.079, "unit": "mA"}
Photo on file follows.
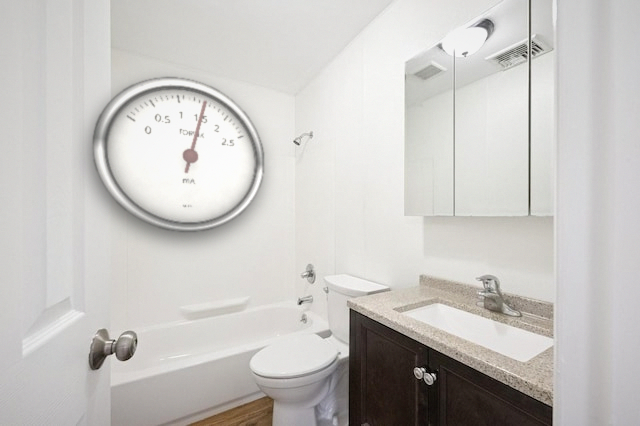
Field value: {"value": 1.5, "unit": "mA"}
